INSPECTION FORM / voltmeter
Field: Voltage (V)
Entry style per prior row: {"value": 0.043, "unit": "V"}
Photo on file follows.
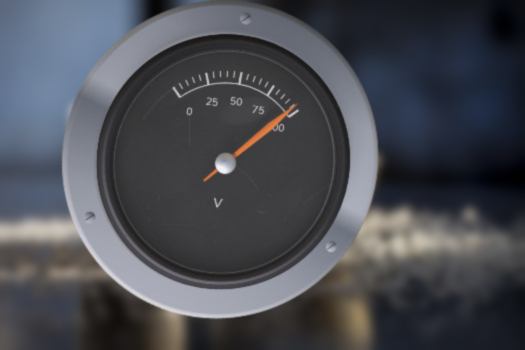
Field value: {"value": 95, "unit": "V"}
